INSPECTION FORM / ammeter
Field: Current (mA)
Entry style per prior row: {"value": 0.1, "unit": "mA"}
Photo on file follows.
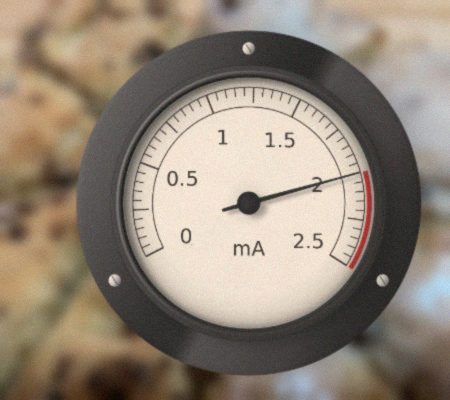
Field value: {"value": 2, "unit": "mA"}
